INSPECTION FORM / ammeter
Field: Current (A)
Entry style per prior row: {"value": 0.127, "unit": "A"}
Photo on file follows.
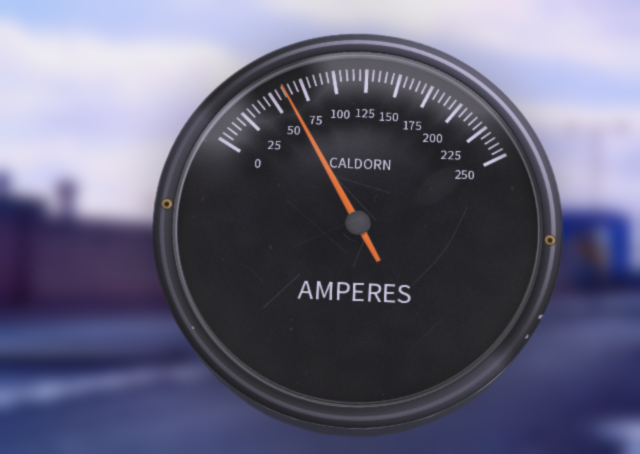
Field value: {"value": 60, "unit": "A"}
